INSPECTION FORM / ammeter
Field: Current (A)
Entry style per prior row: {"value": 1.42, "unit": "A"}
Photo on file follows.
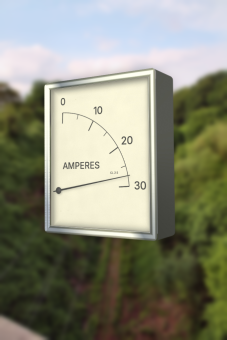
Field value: {"value": 27.5, "unit": "A"}
